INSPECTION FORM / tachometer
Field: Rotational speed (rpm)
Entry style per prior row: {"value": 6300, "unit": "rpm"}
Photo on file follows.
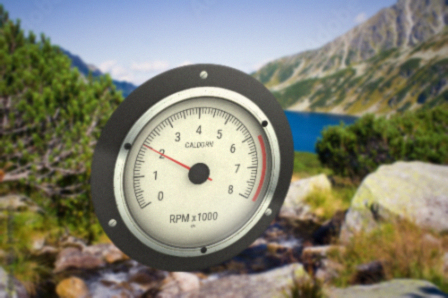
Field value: {"value": 2000, "unit": "rpm"}
